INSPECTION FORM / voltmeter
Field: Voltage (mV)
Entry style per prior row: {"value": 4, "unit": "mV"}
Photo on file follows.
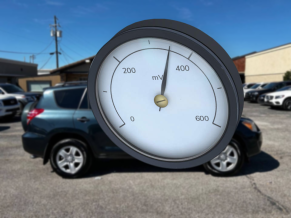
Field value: {"value": 350, "unit": "mV"}
